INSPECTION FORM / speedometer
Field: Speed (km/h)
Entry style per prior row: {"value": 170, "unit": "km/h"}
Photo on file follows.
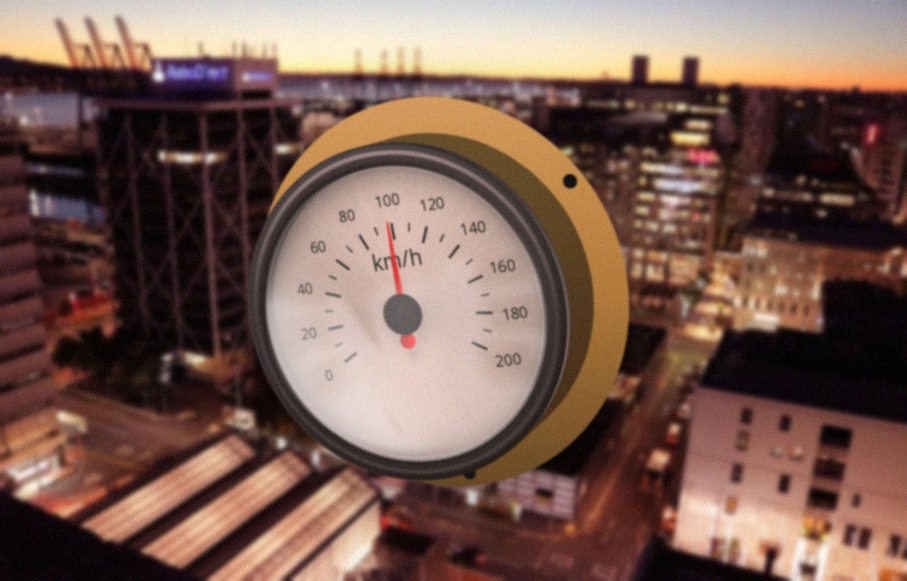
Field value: {"value": 100, "unit": "km/h"}
